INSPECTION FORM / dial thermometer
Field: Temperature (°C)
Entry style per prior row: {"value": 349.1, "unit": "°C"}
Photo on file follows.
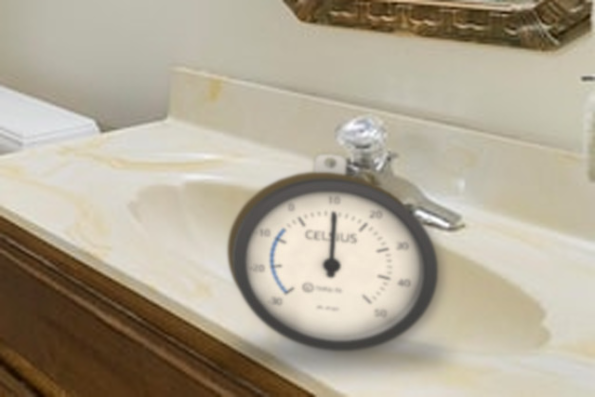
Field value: {"value": 10, "unit": "°C"}
